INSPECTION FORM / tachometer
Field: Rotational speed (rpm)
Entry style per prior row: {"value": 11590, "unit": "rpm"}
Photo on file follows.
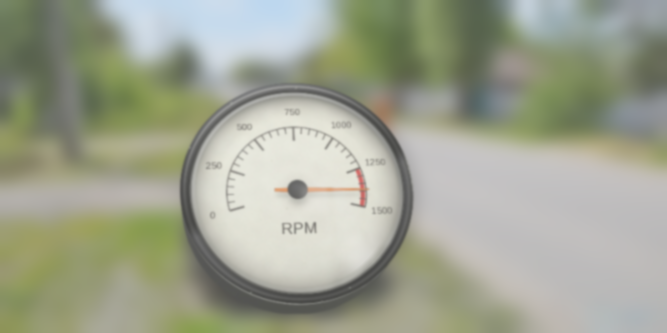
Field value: {"value": 1400, "unit": "rpm"}
